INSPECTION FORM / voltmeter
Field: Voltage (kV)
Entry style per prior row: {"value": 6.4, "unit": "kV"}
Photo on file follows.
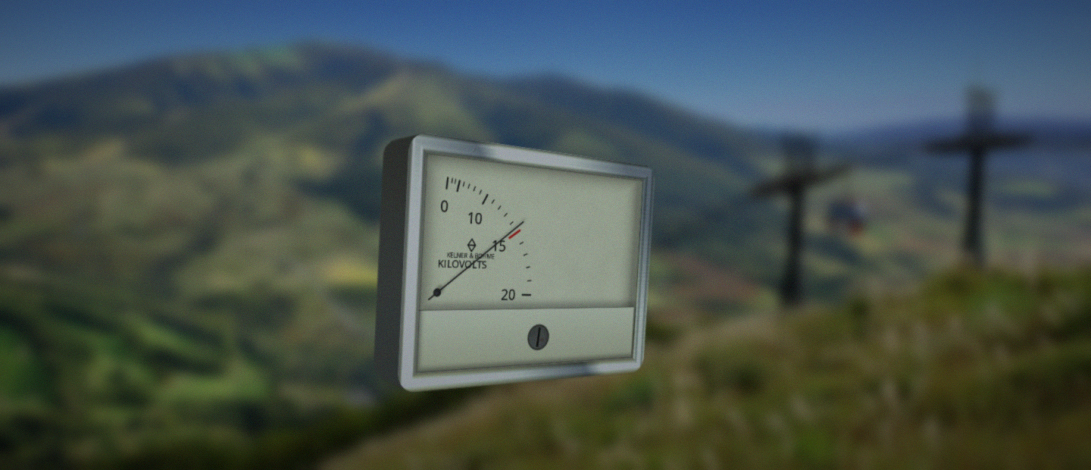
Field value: {"value": 14.5, "unit": "kV"}
